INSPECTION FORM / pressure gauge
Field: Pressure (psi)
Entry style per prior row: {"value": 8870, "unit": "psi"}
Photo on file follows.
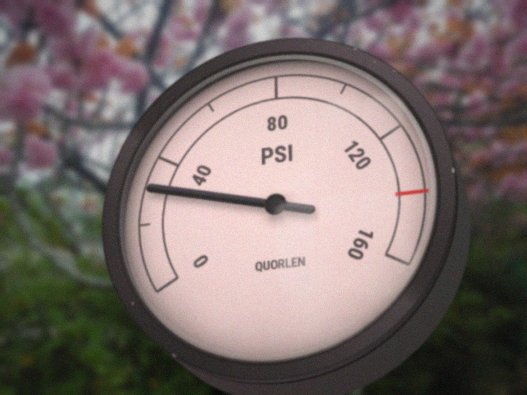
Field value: {"value": 30, "unit": "psi"}
